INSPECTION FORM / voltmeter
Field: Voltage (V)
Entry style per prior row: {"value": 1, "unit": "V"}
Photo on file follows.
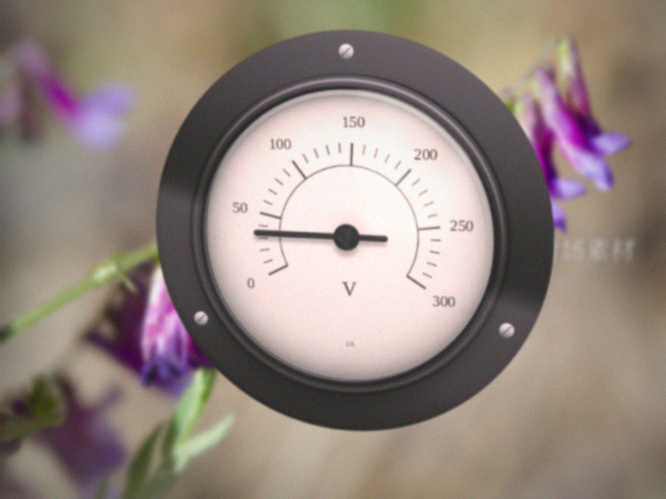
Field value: {"value": 35, "unit": "V"}
